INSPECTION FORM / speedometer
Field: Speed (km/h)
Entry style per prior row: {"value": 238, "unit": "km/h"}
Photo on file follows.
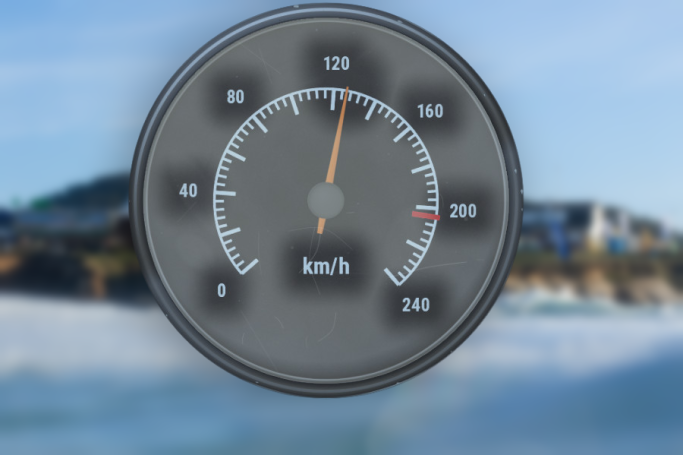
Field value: {"value": 126, "unit": "km/h"}
